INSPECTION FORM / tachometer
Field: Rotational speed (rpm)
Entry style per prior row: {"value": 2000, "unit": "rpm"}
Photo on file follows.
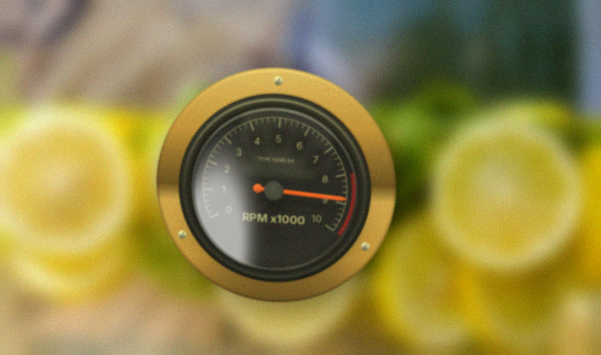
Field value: {"value": 8800, "unit": "rpm"}
